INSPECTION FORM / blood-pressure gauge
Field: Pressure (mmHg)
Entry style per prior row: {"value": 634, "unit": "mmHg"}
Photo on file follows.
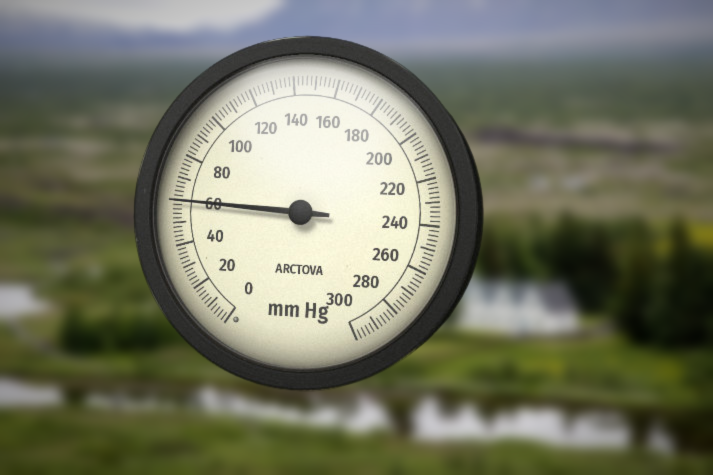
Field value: {"value": 60, "unit": "mmHg"}
